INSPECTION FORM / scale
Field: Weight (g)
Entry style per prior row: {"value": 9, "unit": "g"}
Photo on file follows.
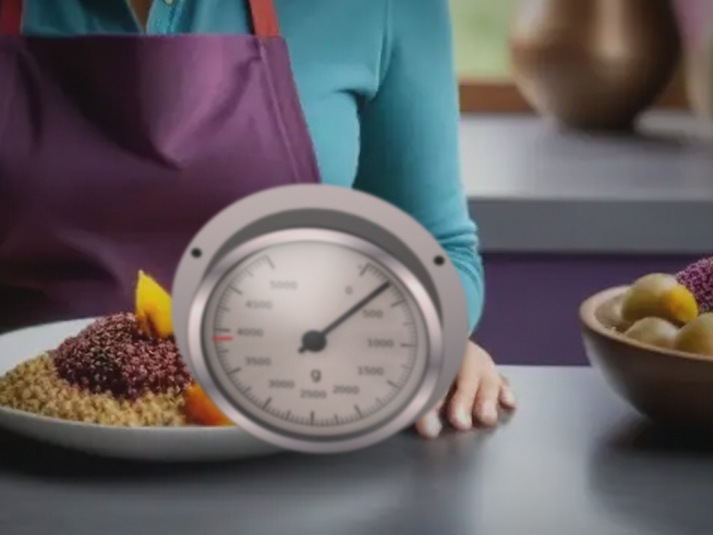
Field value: {"value": 250, "unit": "g"}
